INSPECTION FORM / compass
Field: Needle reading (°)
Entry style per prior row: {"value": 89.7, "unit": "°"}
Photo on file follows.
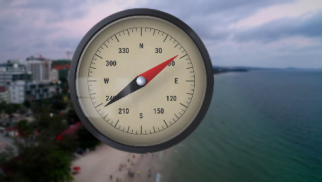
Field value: {"value": 55, "unit": "°"}
